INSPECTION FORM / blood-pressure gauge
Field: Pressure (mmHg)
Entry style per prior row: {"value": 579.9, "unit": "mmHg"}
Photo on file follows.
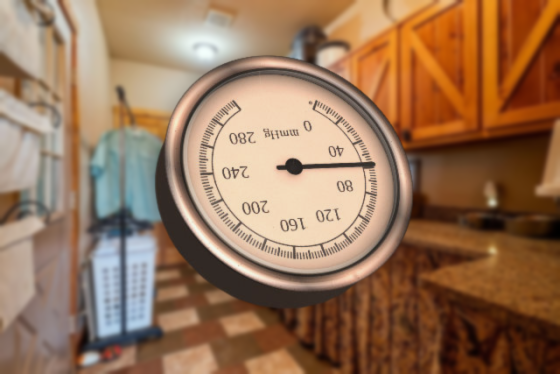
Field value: {"value": 60, "unit": "mmHg"}
